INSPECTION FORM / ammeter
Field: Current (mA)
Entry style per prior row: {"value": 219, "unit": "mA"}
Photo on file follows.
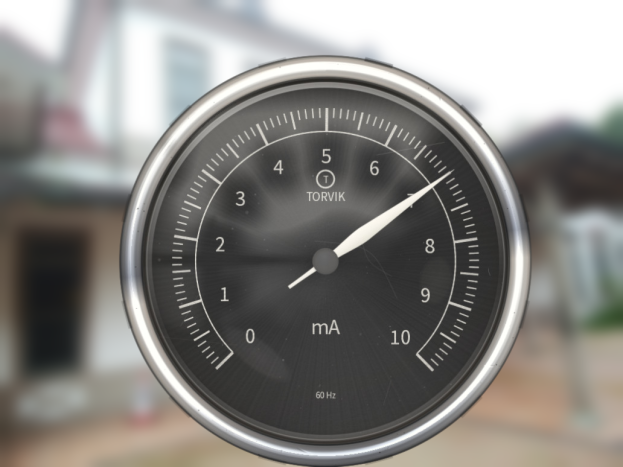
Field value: {"value": 7, "unit": "mA"}
